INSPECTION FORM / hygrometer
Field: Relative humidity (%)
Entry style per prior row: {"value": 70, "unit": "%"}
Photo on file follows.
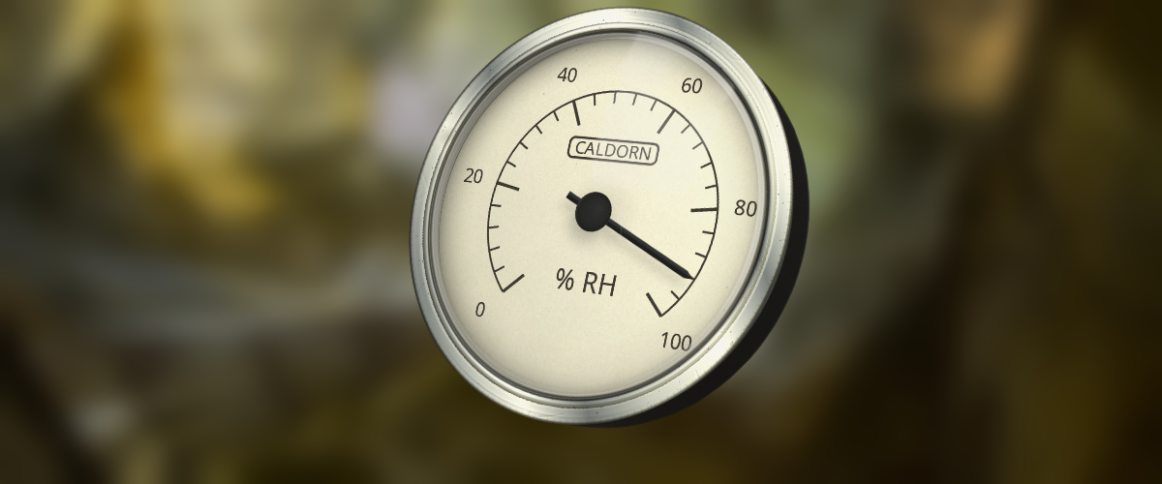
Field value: {"value": 92, "unit": "%"}
